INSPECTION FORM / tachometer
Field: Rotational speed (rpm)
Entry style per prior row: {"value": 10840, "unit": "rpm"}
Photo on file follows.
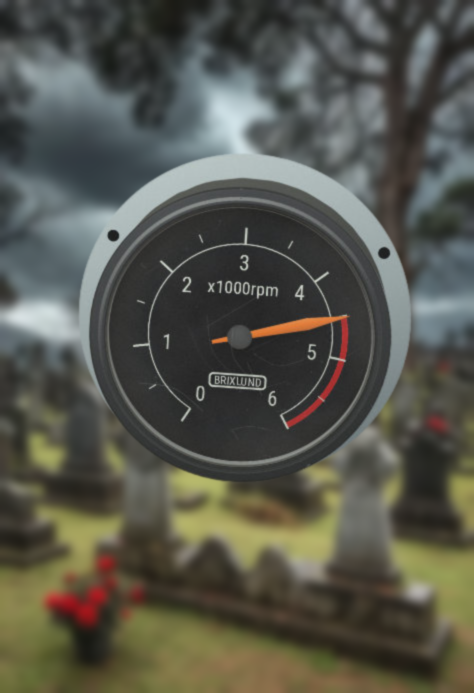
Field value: {"value": 4500, "unit": "rpm"}
